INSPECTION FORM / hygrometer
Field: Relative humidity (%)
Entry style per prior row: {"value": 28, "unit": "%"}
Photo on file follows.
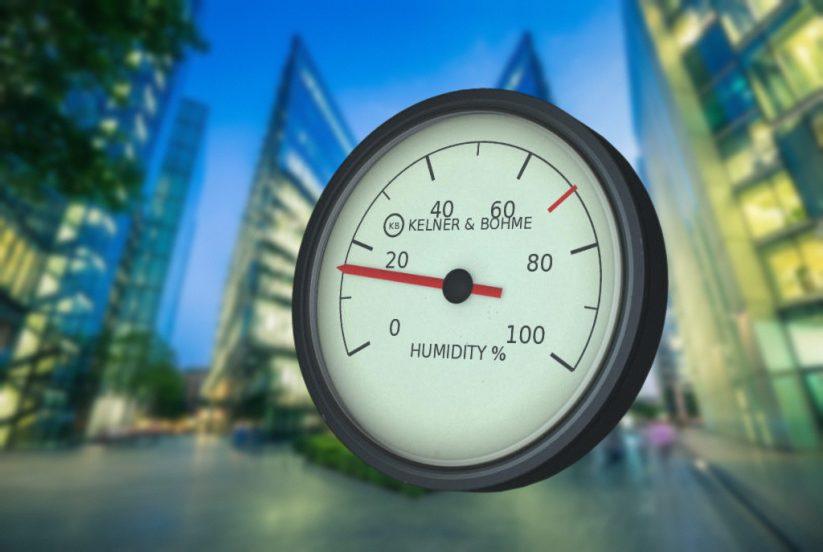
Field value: {"value": 15, "unit": "%"}
